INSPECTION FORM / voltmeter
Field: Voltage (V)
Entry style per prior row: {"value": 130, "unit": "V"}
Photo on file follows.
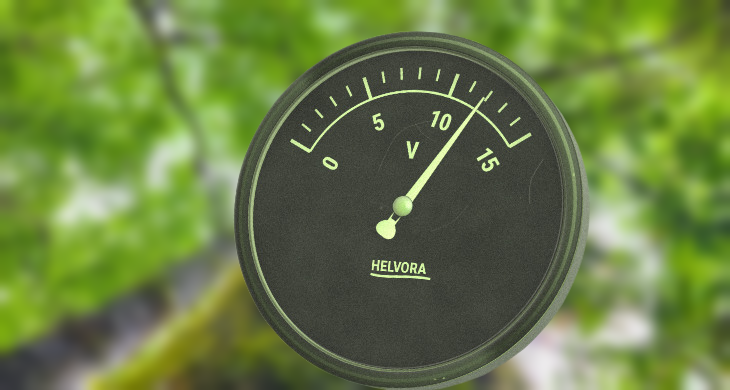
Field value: {"value": 12, "unit": "V"}
